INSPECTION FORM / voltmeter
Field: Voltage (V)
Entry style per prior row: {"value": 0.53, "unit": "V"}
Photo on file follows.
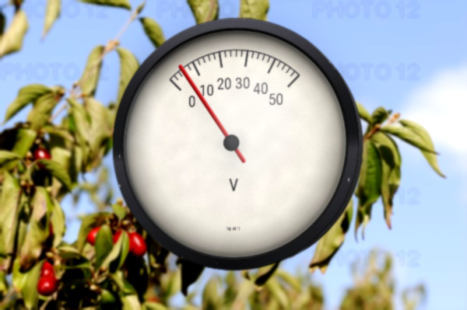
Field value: {"value": 6, "unit": "V"}
